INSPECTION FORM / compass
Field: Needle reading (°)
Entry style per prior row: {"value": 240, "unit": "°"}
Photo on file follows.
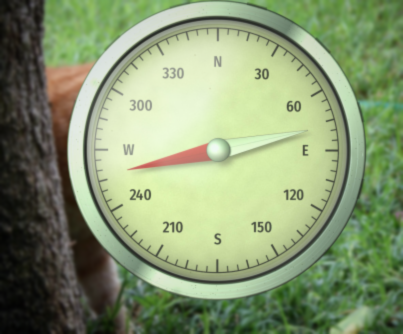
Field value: {"value": 257.5, "unit": "°"}
